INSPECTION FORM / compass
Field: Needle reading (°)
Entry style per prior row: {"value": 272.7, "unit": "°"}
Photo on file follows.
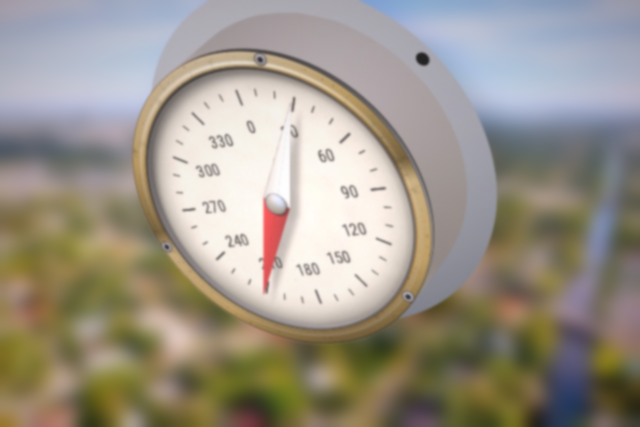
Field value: {"value": 210, "unit": "°"}
